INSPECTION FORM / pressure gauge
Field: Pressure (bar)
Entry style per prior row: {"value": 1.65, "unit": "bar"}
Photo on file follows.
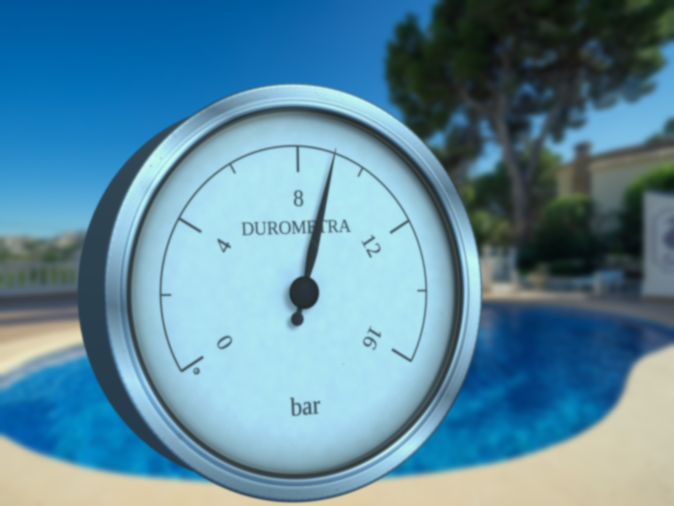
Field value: {"value": 9, "unit": "bar"}
